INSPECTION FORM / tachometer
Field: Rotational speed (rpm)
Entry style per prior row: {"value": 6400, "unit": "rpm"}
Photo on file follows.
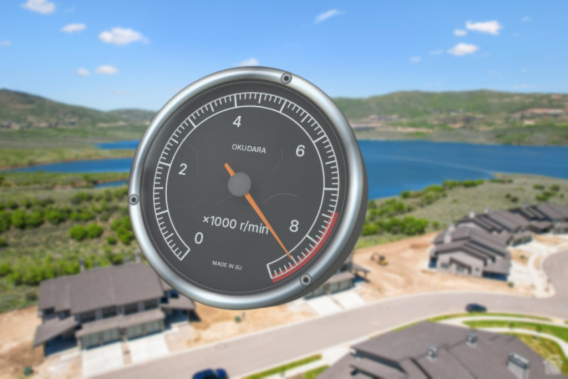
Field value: {"value": 8500, "unit": "rpm"}
